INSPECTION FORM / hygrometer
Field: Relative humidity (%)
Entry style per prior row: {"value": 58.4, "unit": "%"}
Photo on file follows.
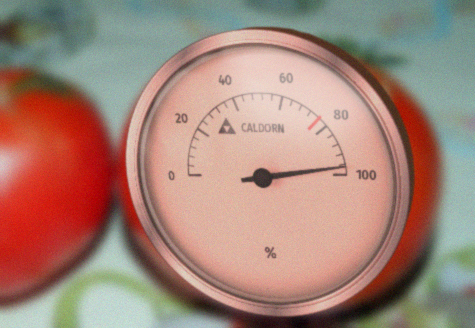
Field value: {"value": 96, "unit": "%"}
